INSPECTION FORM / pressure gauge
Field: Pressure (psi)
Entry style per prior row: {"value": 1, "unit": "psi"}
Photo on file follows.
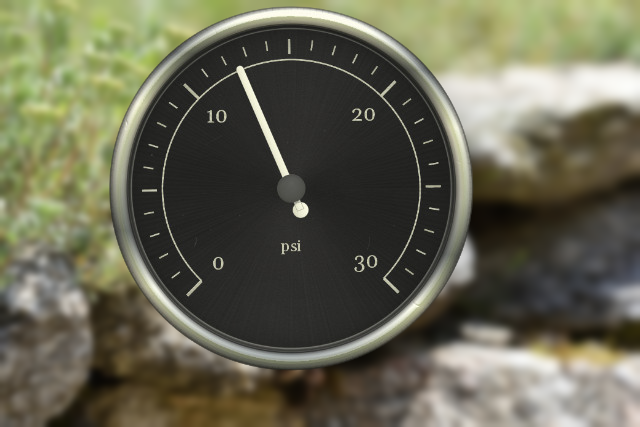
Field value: {"value": 12.5, "unit": "psi"}
